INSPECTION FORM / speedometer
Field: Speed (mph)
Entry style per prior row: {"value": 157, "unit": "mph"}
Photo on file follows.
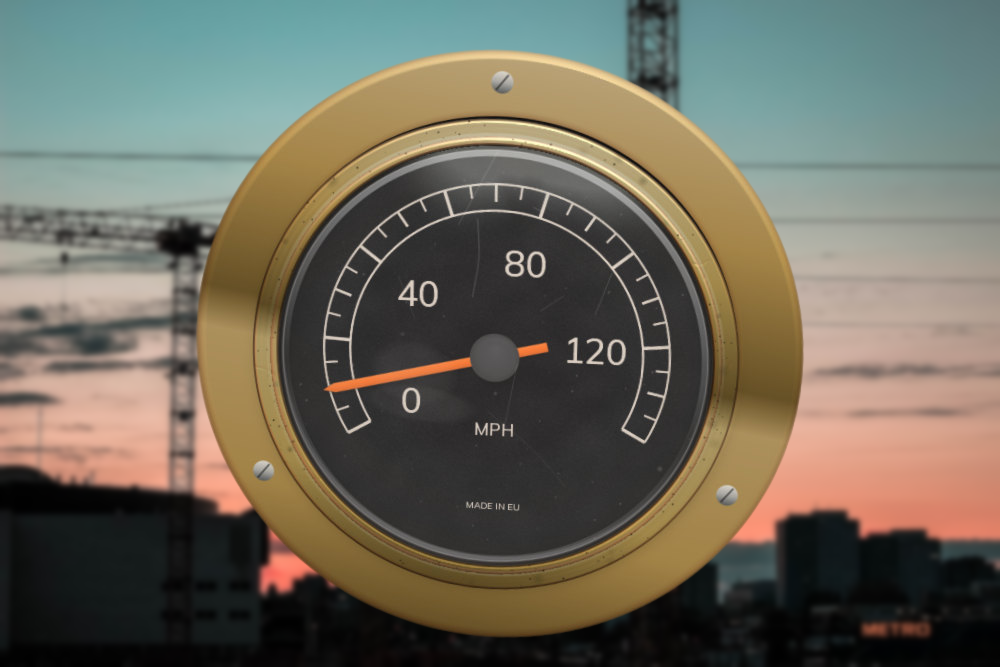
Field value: {"value": 10, "unit": "mph"}
